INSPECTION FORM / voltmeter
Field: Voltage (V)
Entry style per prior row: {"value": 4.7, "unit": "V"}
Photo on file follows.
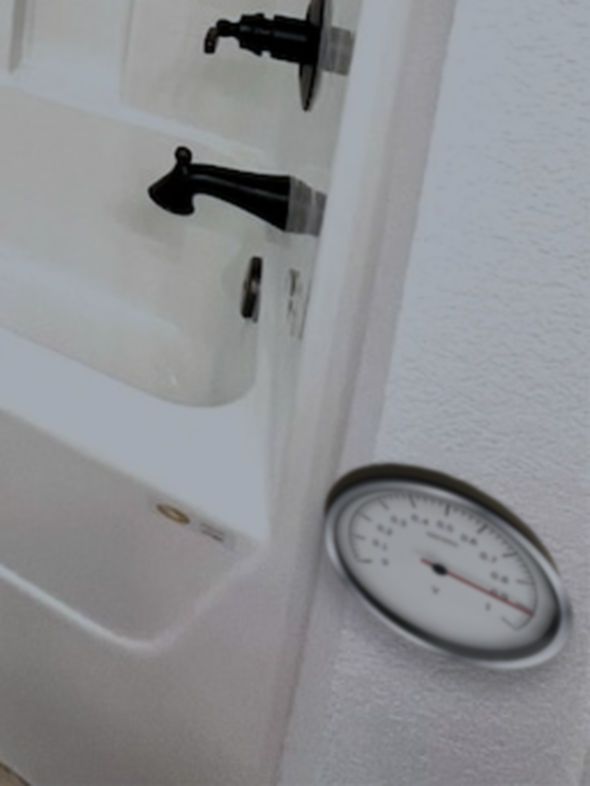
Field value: {"value": 0.9, "unit": "V"}
